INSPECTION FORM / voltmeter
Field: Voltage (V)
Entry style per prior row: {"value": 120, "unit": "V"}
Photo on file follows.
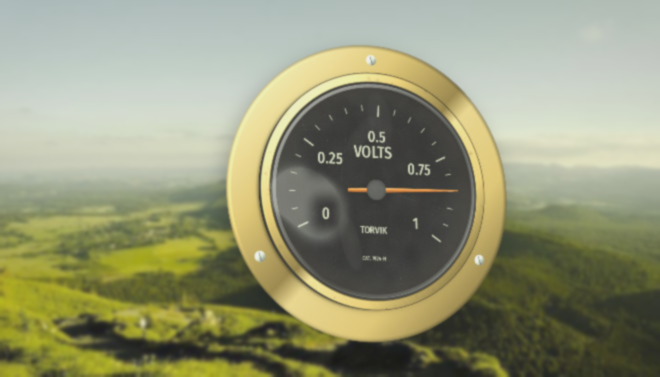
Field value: {"value": 0.85, "unit": "V"}
